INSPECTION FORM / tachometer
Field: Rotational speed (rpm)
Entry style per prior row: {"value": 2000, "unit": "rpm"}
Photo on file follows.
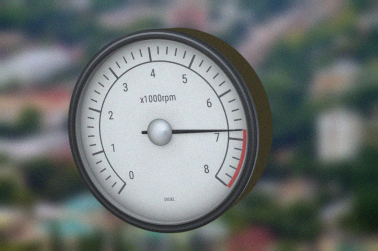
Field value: {"value": 6800, "unit": "rpm"}
